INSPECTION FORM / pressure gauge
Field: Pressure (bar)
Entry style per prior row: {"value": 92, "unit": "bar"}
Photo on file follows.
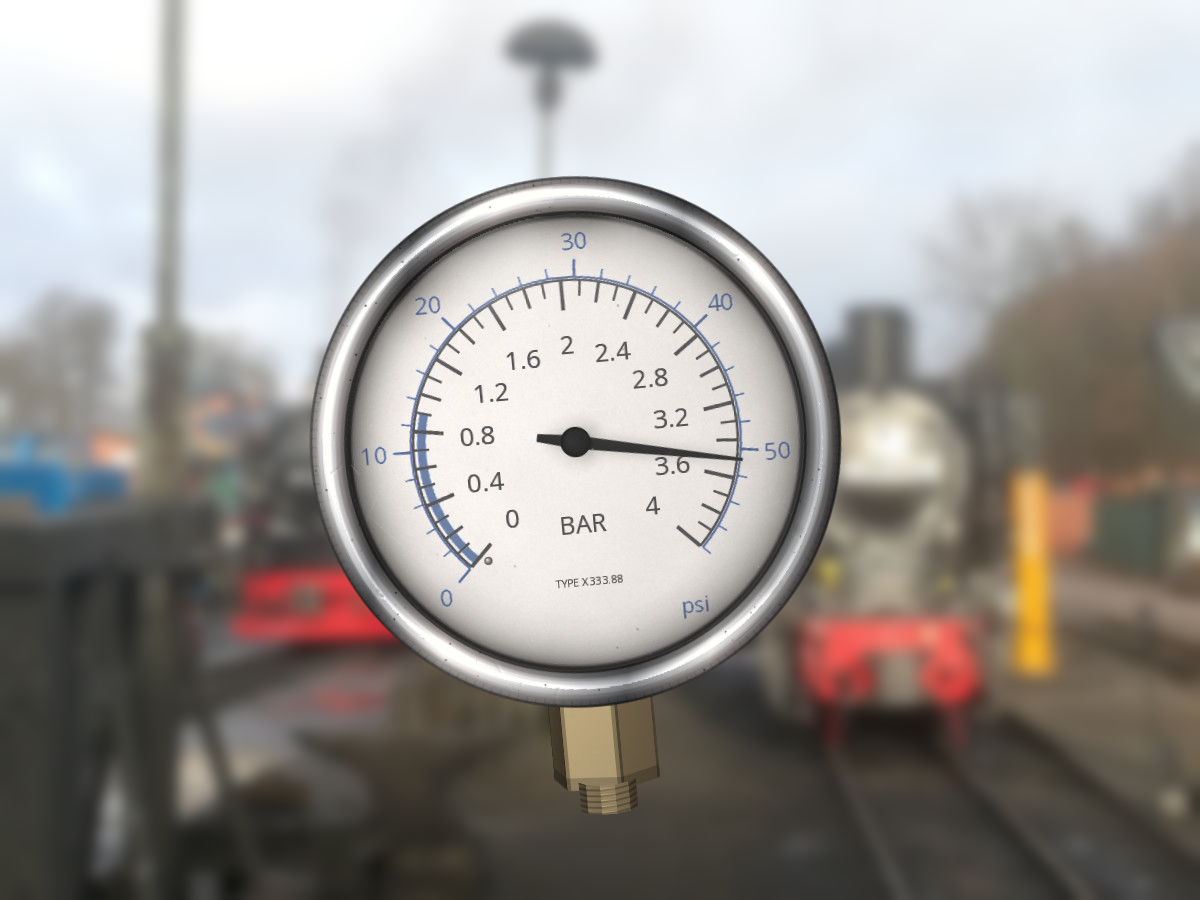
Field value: {"value": 3.5, "unit": "bar"}
